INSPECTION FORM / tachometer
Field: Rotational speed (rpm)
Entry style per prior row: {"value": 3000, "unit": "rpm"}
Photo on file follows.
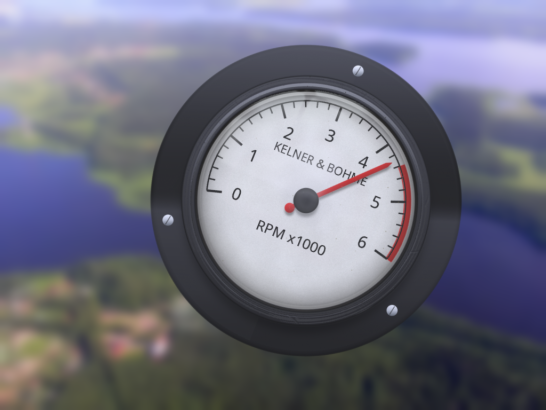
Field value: {"value": 4300, "unit": "rpm"}
